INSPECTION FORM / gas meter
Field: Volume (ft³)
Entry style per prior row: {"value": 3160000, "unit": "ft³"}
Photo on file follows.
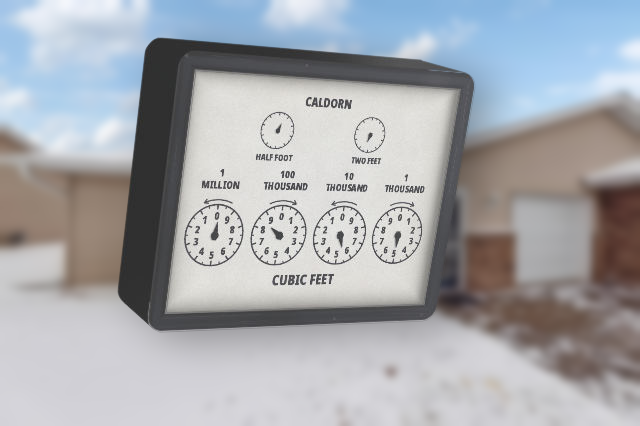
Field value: {"value": 985500, "unit": "ft³"}
